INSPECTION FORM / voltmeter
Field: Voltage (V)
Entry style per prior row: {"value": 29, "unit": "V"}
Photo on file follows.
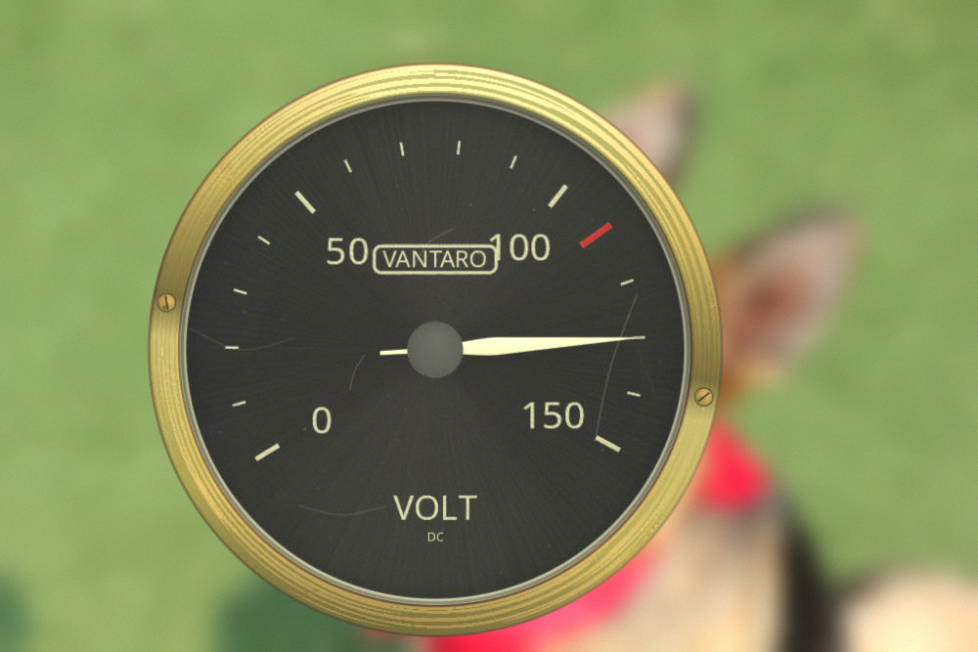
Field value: {"value": 130, "unit": "V"}
